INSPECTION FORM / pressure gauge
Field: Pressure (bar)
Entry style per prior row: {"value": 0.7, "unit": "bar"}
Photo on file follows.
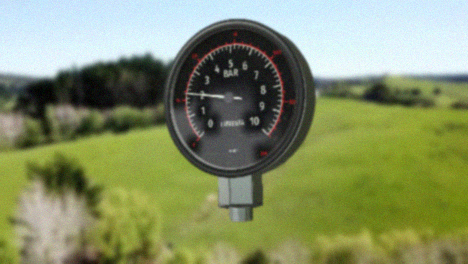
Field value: {"value": 2, "unit": "bar"}
